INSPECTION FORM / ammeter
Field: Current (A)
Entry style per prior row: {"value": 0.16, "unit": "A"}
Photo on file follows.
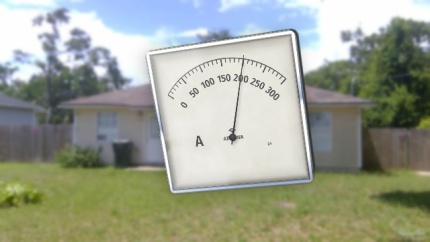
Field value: {"value": 200, "unit": "A"}
